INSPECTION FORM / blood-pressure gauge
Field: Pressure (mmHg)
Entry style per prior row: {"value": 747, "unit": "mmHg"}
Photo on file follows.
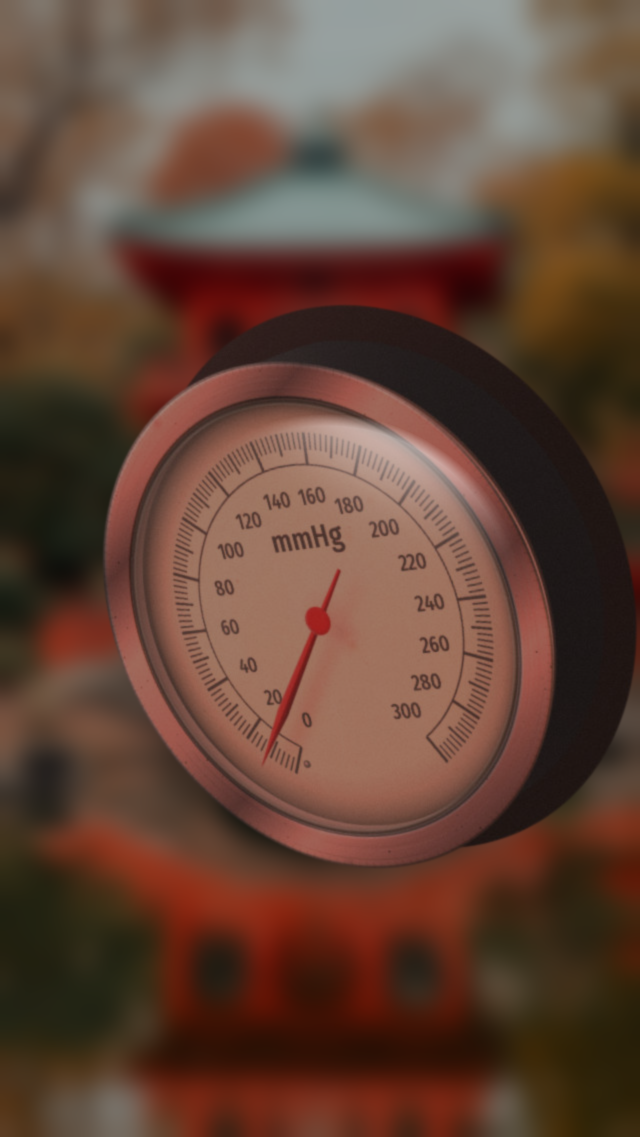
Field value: {"value": 10, "unit": "mmHg"}
